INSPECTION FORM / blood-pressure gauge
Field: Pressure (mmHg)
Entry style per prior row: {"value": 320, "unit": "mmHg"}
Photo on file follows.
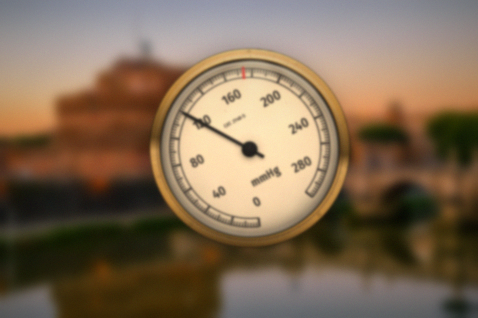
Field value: {"value": 120, "unit": "mmHg"}
